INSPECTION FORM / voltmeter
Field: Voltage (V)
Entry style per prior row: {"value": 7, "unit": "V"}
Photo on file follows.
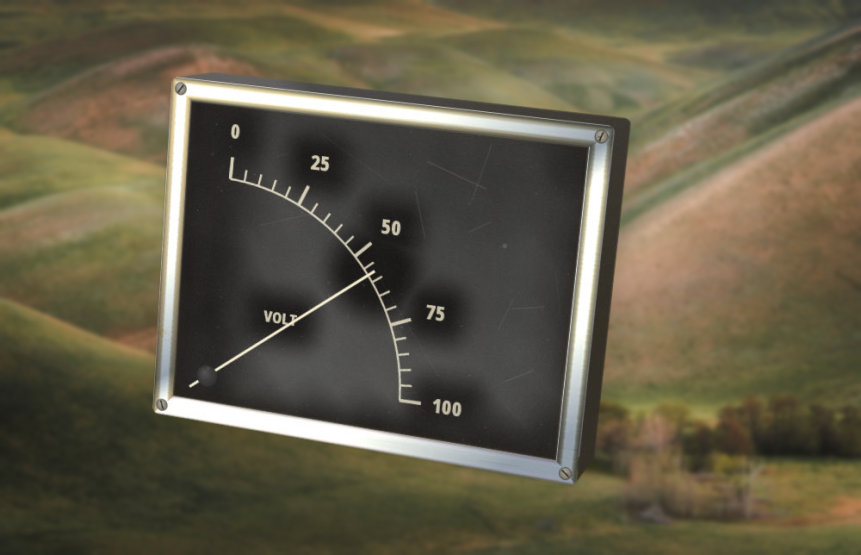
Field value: {"value": 57.5, "unit": "V"}
